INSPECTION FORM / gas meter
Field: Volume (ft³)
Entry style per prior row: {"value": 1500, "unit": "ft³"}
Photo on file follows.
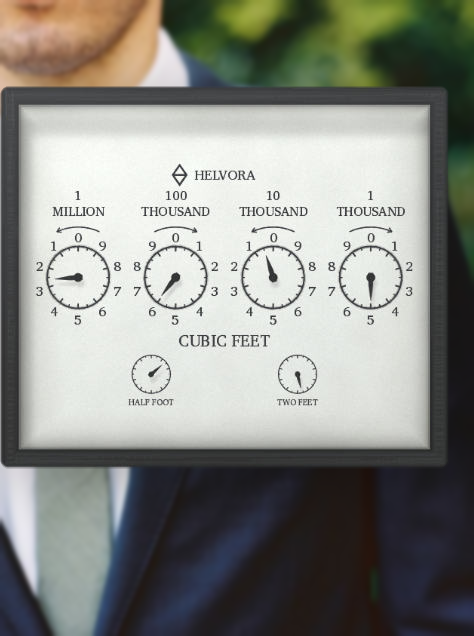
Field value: {"value": 260500, "unit": "ft³"}
